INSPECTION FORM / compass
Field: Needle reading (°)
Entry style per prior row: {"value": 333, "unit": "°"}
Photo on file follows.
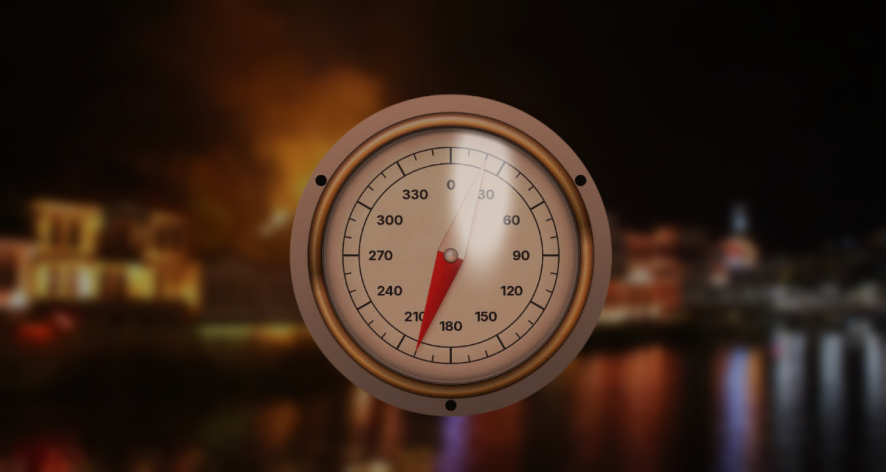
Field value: {"value": 200, "unit": "°"}
